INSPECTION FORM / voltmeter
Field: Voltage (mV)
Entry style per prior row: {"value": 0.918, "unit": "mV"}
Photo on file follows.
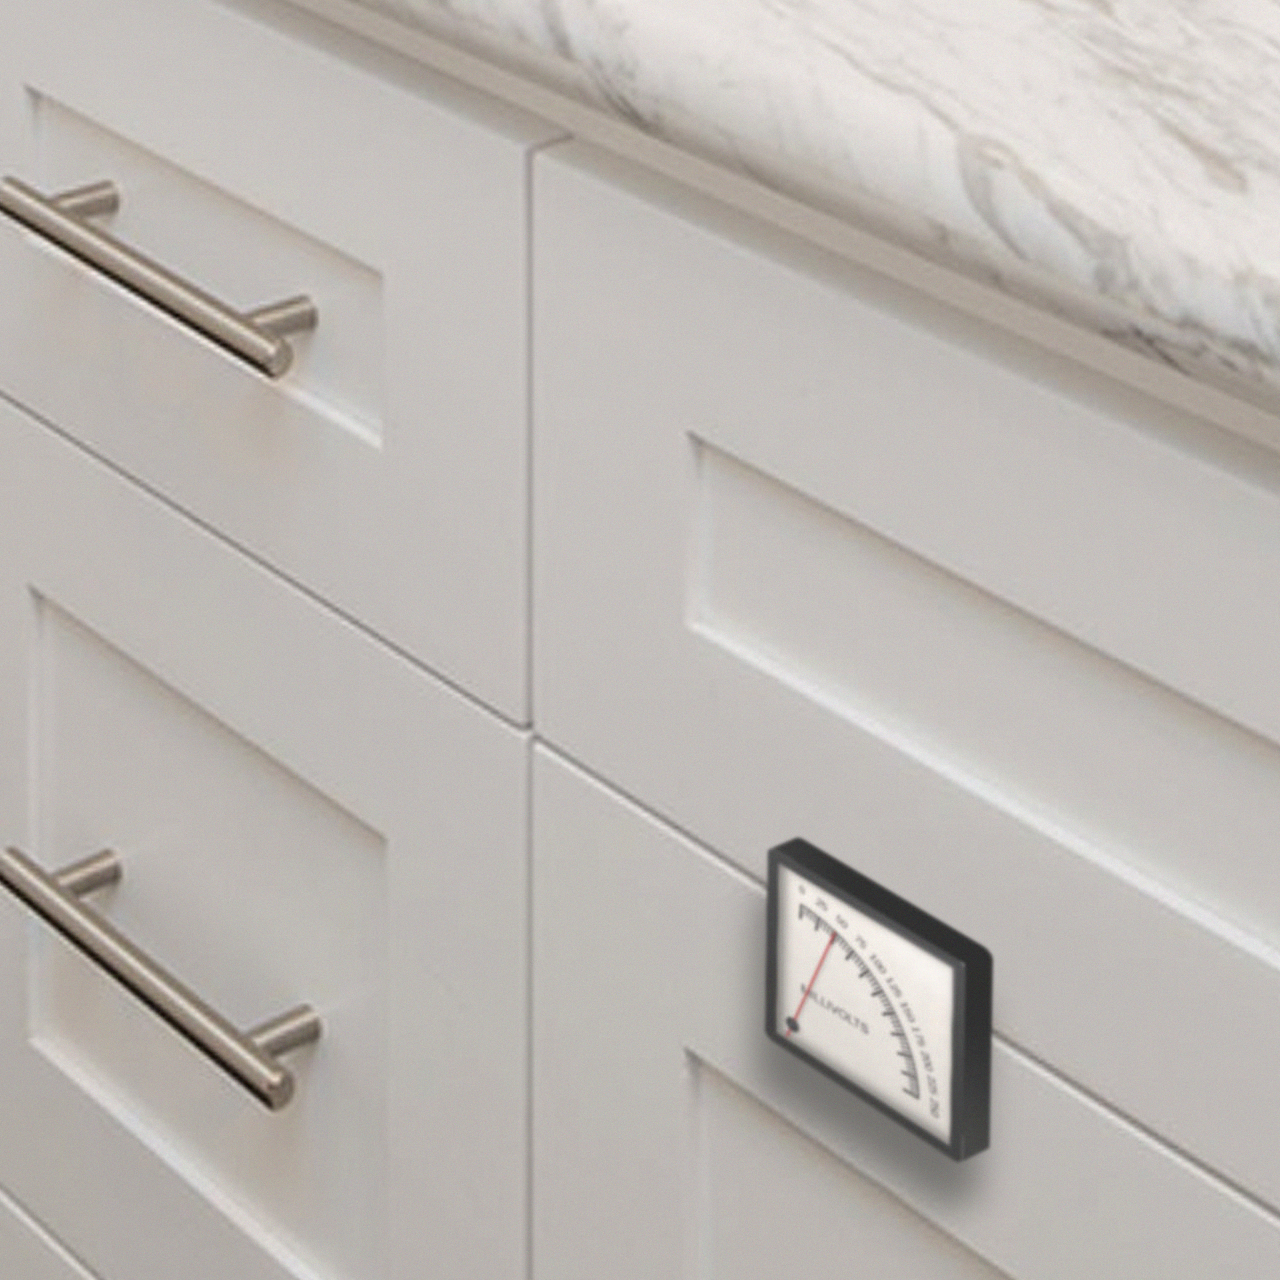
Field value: {"value": 50, "unit": "mV"}
